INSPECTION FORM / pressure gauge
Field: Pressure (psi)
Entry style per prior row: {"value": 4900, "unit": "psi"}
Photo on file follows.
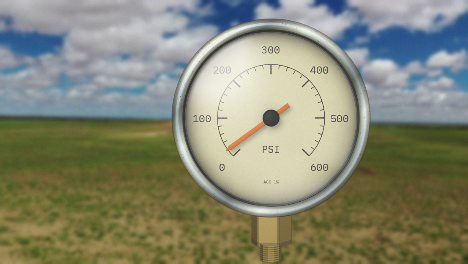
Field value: {"value": 20, "unit": "psi"}
